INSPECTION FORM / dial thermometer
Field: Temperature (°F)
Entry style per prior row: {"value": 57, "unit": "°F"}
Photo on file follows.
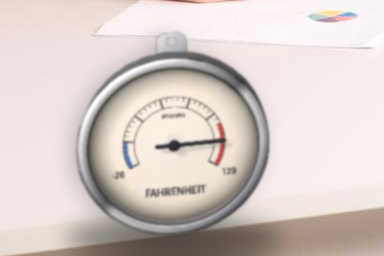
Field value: {"value": 100, "unit": "°F"}
